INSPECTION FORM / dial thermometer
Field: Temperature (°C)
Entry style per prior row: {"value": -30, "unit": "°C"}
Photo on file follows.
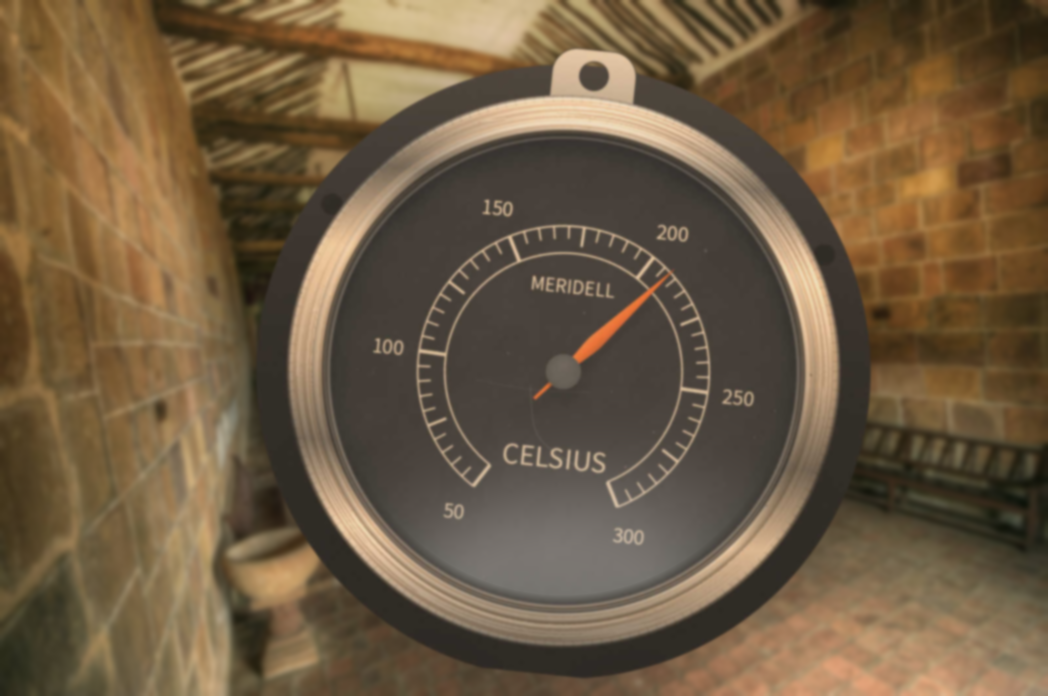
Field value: {"value": 207.5, "unit": "°C"}
